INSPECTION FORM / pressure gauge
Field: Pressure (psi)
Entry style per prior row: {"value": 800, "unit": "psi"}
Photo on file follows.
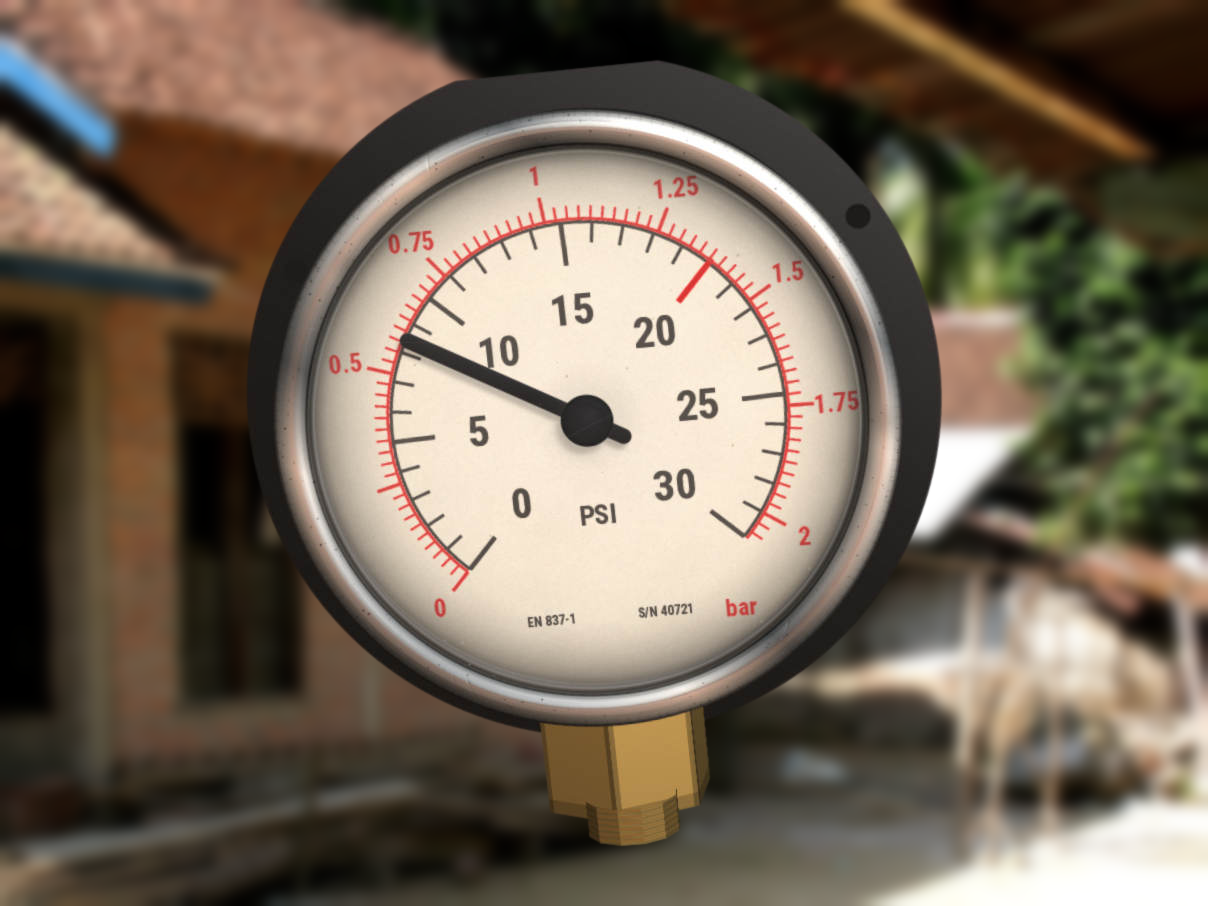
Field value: {"value": 8.5, "unit": "psi"}
